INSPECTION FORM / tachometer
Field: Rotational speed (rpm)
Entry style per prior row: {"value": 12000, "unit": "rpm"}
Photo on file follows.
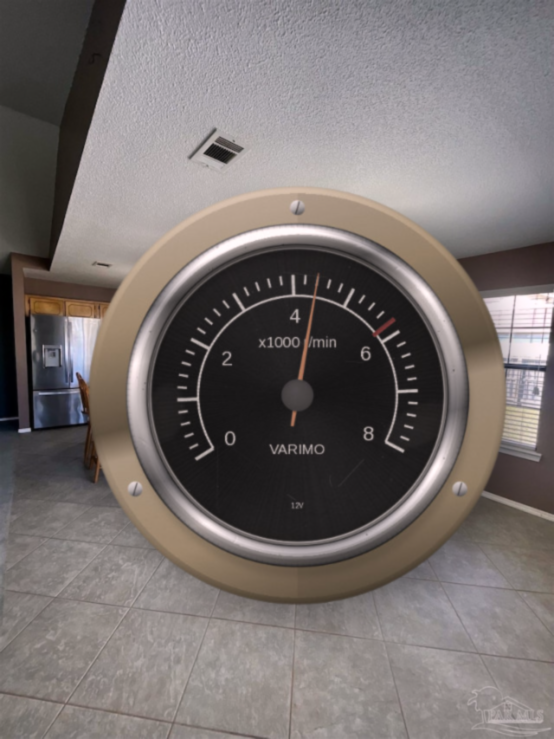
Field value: {"value": 4400, "unit": "rpm"}
